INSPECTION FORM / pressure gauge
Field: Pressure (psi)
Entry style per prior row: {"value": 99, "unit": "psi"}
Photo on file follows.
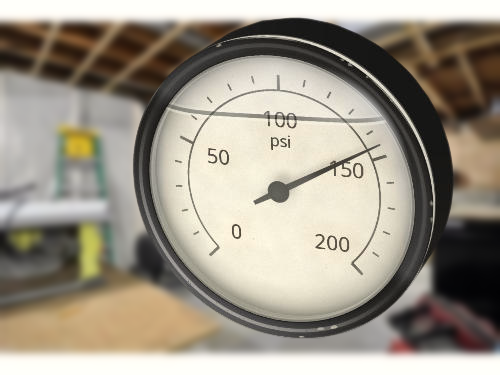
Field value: {"value": 145, "unit": "psi"}
